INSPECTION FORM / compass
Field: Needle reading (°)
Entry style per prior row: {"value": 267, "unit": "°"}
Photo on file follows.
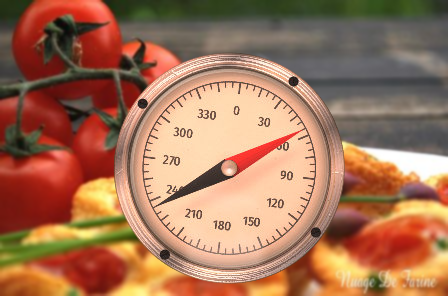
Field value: {"value": 55, "unit": "°"}
